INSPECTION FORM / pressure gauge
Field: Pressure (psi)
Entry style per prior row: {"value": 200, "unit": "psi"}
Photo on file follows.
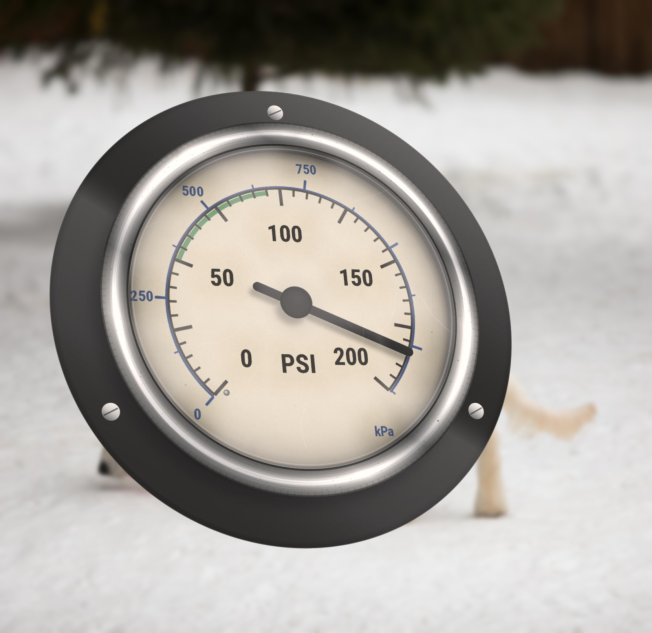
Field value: {"value": 185, "unit": "psi"}
